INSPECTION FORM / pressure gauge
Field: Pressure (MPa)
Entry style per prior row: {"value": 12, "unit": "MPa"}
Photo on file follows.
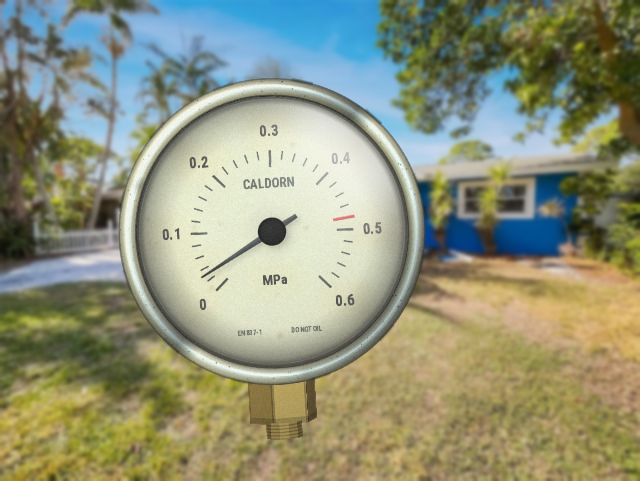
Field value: {"value": 0.03, "unit": "MPa"}
